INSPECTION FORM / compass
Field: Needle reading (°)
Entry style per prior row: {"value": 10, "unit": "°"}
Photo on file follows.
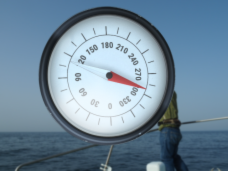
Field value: {"value": 292.5, "unit": "°"}
